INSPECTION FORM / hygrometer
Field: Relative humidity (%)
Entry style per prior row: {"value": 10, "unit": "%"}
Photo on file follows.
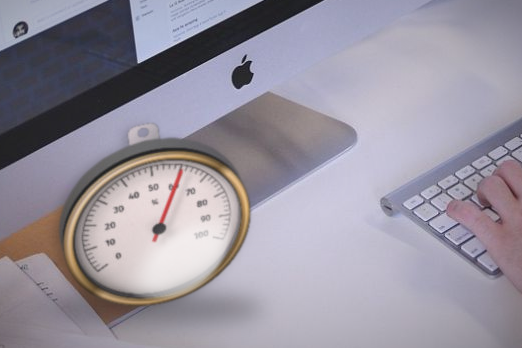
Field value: {"value": 60, "unit": "%"}
